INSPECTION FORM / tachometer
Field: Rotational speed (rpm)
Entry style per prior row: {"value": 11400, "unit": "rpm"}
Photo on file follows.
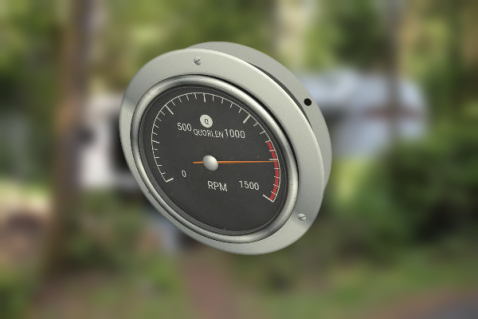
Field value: {"value": 1250, "unit": "rpm"}
